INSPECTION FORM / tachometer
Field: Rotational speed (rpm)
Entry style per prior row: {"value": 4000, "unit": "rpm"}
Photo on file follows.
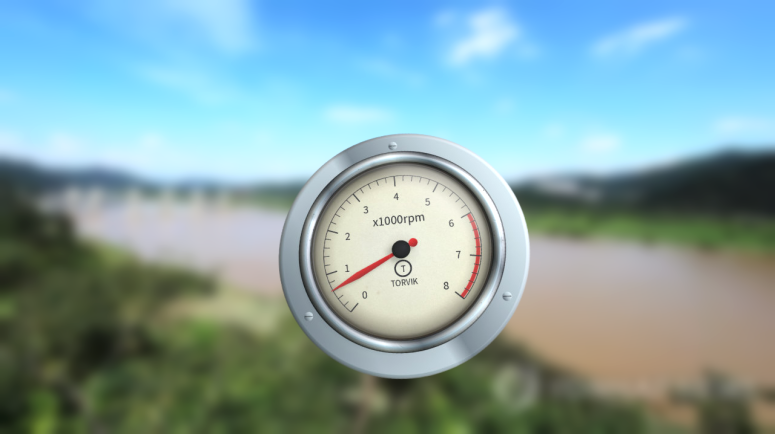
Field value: {"value": 600, "unit": "rpm"}
